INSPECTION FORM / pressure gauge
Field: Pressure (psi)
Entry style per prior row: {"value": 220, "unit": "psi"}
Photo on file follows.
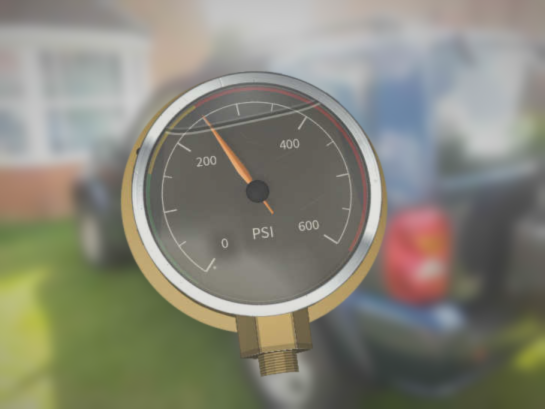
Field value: {"value": 250, "unit": "psi"}
